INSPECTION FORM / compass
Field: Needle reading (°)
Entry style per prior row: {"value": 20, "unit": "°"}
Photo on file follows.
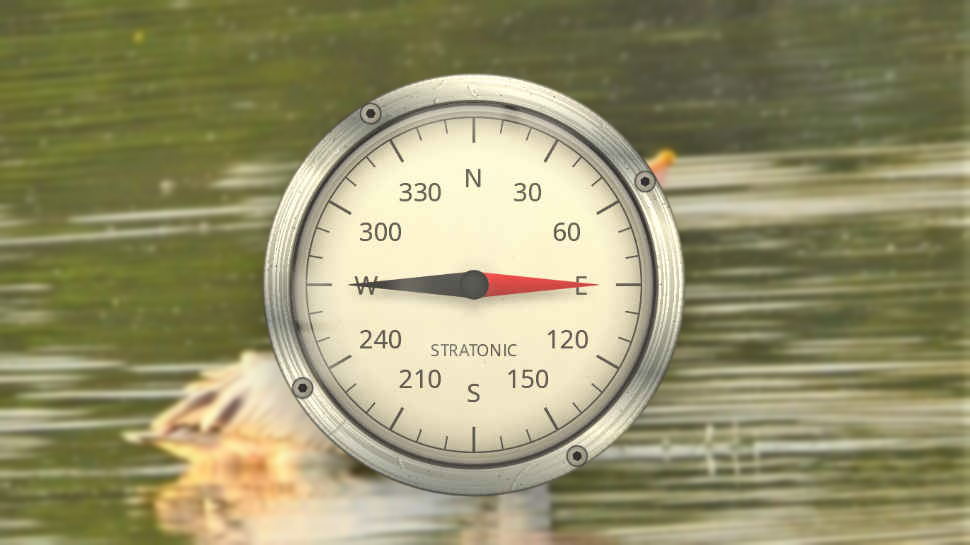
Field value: {"value": 90, "unit": "°"}
